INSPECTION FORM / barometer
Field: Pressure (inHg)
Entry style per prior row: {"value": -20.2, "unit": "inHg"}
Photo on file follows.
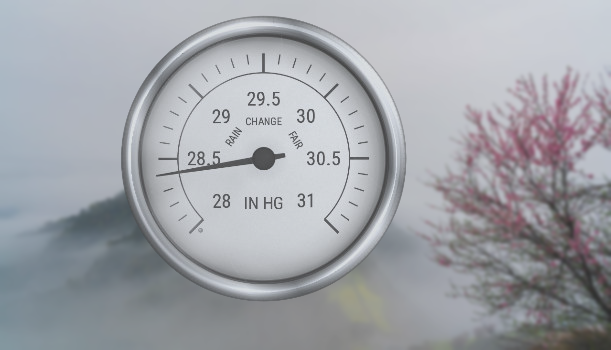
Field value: {"value": 28.4, "unit": "inHg"}
